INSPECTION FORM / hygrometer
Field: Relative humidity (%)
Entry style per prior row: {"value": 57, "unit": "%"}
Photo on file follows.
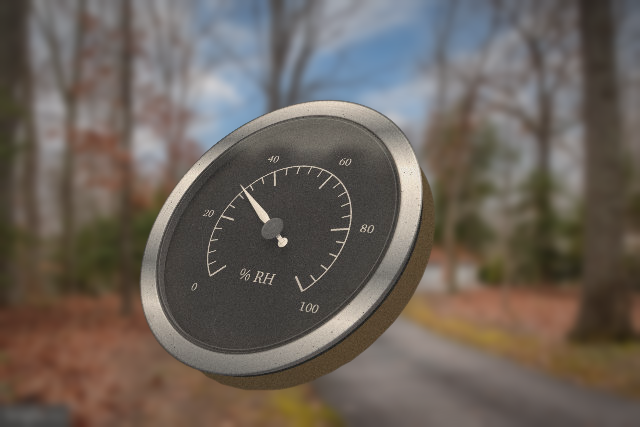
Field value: {"value": 30, "unit": "%"}
